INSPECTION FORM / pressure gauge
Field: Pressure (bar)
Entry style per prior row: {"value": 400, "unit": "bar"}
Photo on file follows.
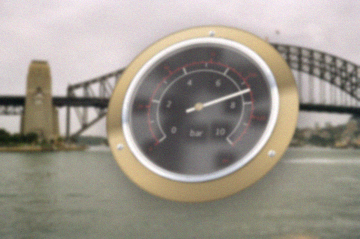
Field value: {"value": 7.5, "unit": "bar"}
